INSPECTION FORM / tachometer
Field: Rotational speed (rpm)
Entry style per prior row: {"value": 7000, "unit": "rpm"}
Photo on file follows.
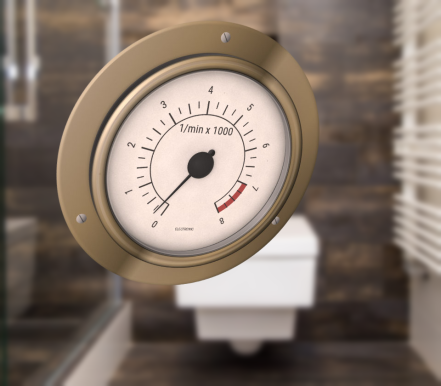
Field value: {"value": 250, "unit": "rpm"}
